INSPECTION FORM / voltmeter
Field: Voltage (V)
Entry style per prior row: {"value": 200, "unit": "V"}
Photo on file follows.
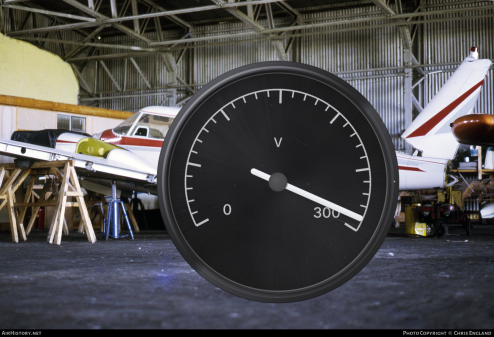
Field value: {"value": 290, "unit": "V"}
